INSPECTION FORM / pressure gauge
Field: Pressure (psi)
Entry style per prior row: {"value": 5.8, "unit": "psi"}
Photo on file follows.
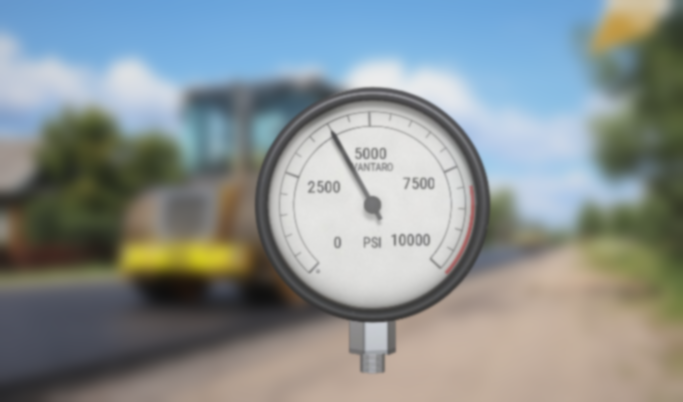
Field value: {"value": 4000, "unit": "psi"}
